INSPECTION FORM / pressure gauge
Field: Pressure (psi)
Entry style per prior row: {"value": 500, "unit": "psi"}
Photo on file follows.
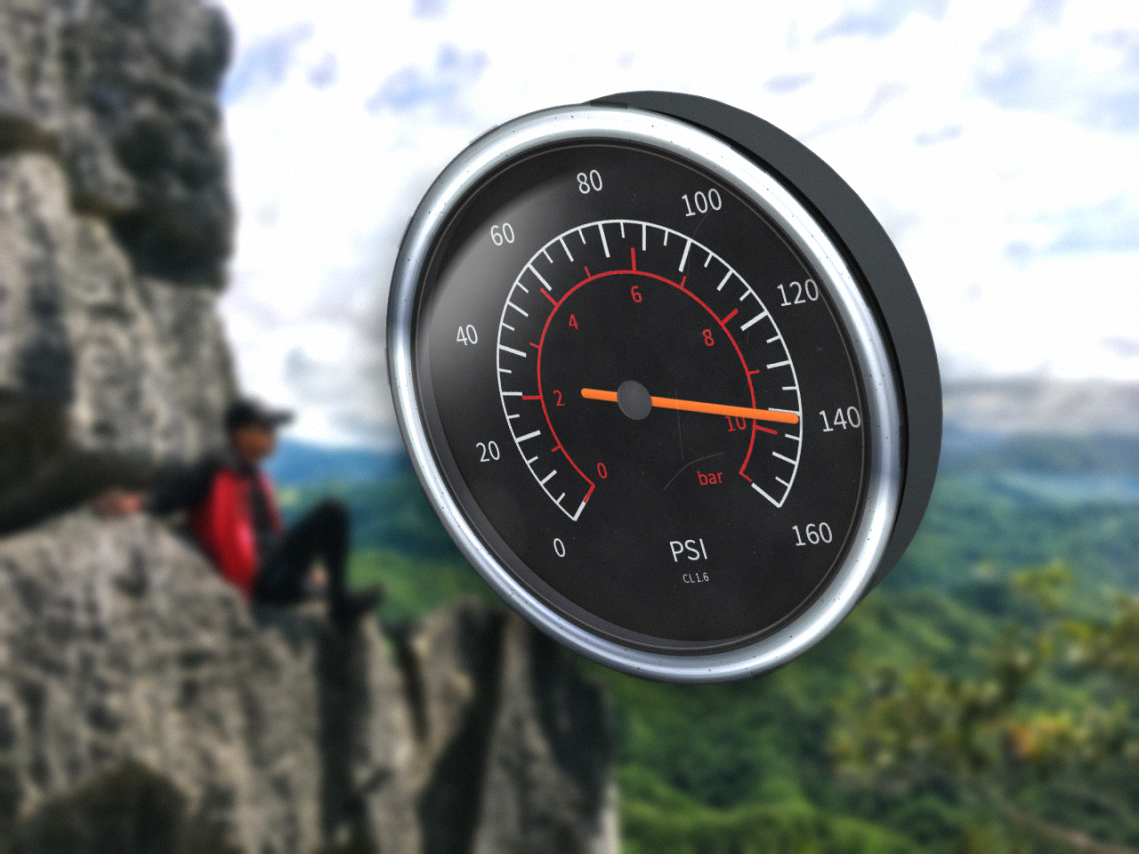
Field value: {"value": 140, "unit": "psi"}
